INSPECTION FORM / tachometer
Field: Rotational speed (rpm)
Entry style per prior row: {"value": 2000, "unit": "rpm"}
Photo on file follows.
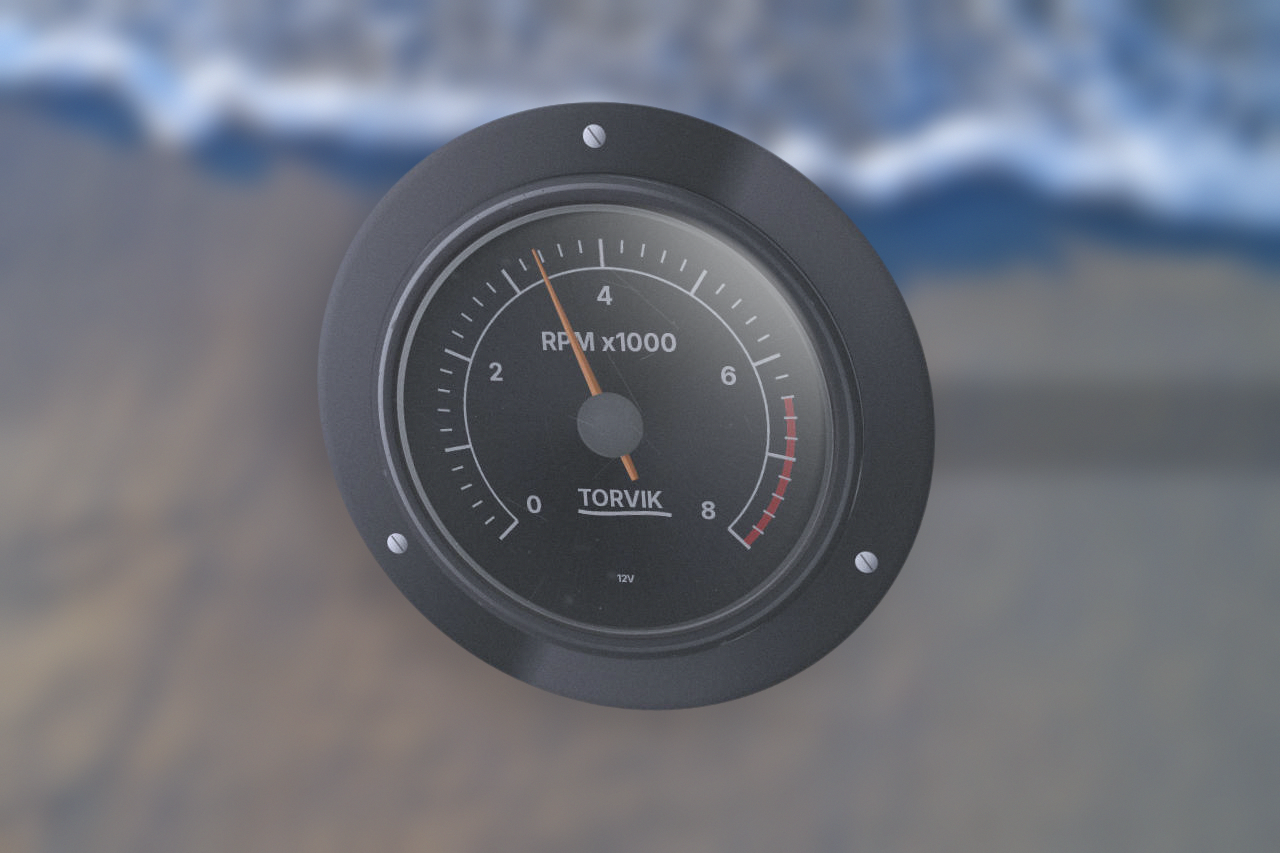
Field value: {"value": 3400, "unit": "rpm"}
